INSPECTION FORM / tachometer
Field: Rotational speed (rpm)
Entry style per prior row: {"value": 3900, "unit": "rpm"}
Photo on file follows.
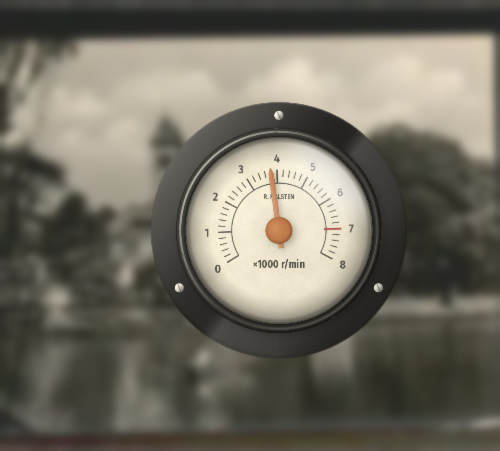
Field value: {"value": 3800, "unit": "rpm"}
